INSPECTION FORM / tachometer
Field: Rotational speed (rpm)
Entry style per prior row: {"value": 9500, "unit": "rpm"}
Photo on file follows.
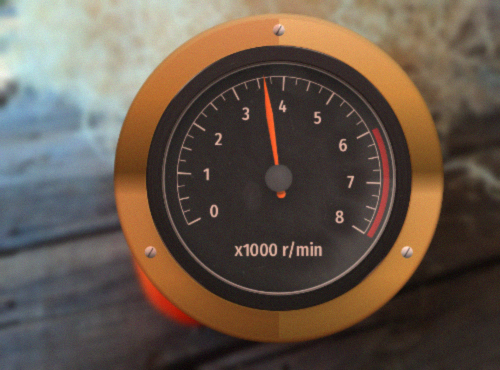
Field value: {"value": 3625, "unit": "rpm"}
